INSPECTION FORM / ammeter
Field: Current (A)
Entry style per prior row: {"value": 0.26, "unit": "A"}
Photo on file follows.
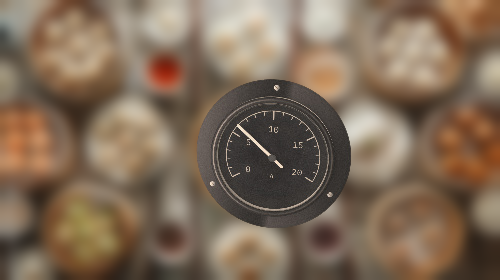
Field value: {"value": 6, "unit": "A"}
